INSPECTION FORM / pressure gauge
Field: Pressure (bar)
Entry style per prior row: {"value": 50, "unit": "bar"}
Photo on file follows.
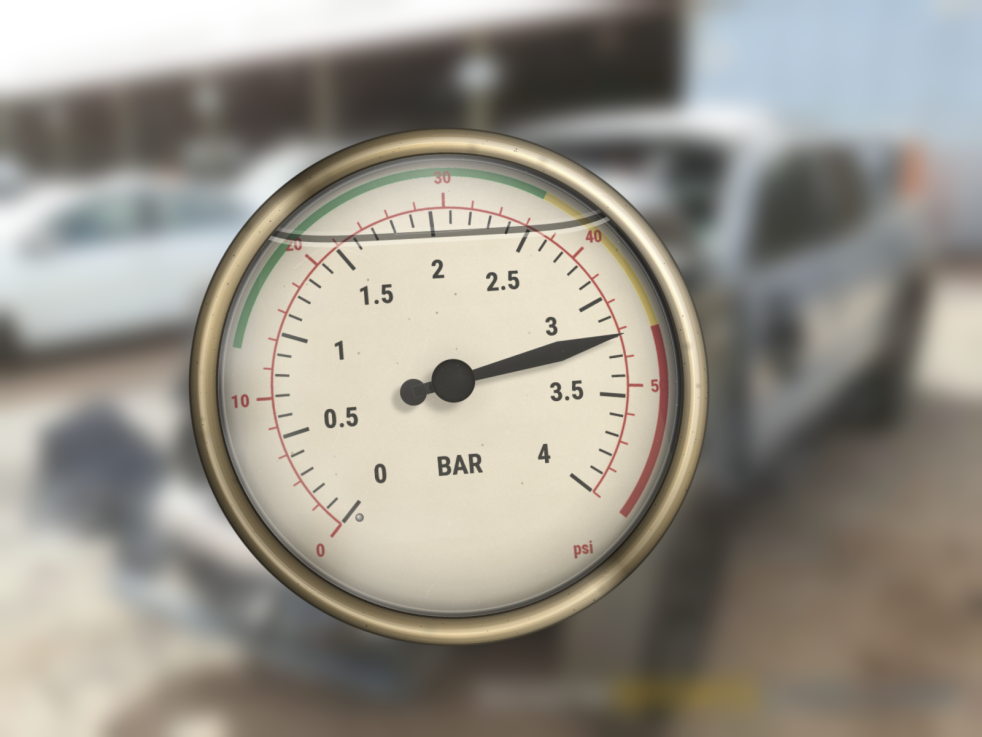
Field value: {"value": 3.2, "unit": "bar"}
